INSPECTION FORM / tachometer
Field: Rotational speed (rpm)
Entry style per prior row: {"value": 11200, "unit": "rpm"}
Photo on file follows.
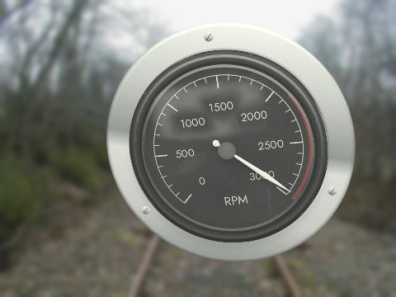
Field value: {"value": 2950, "unit": "rpm"}
